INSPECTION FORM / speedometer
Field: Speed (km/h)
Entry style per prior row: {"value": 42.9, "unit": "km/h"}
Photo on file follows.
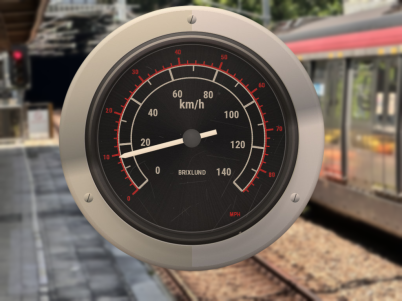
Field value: {"value": 15, "unit": "km/h"}
